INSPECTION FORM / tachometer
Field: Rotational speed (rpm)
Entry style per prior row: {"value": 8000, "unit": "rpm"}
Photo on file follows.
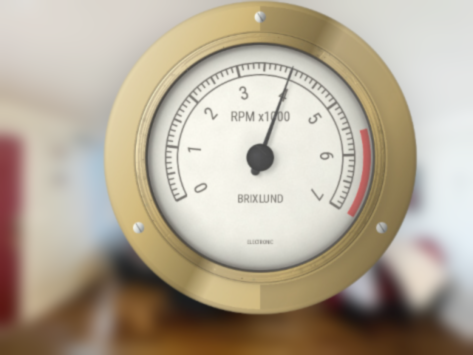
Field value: {"value": 4000, "unit": "rpm"}
